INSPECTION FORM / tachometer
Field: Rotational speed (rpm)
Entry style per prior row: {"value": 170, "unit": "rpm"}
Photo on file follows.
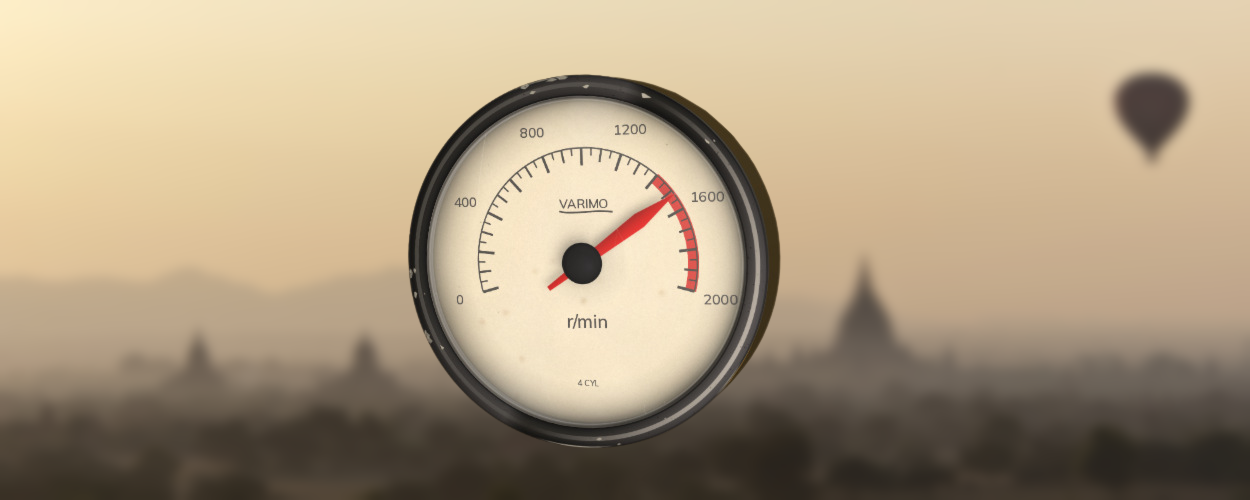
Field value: {"value": 1525, "unit": "rpm"}
